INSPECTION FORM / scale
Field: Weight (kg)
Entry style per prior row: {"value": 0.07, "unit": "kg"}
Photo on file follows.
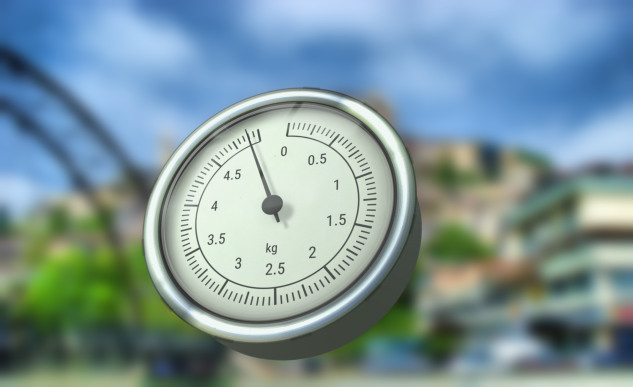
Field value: {"value": 4.9, "unit": "kg"}
